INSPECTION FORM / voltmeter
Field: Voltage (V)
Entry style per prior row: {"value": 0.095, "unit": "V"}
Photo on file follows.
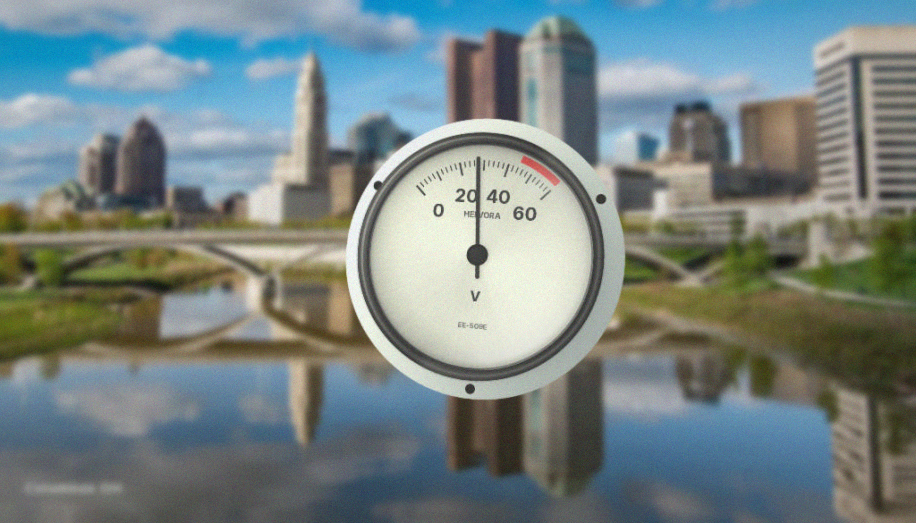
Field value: {"value": 28, "unit": "V"}
